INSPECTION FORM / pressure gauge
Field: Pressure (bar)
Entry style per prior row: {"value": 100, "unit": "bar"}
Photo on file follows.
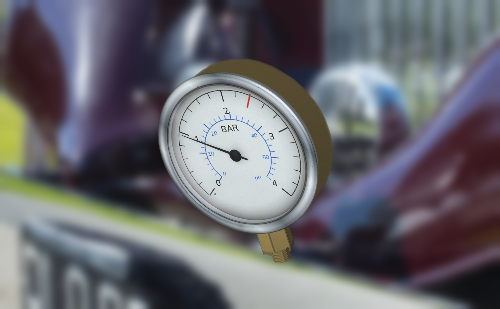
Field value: {"value": 1, "unit": "bar"}
